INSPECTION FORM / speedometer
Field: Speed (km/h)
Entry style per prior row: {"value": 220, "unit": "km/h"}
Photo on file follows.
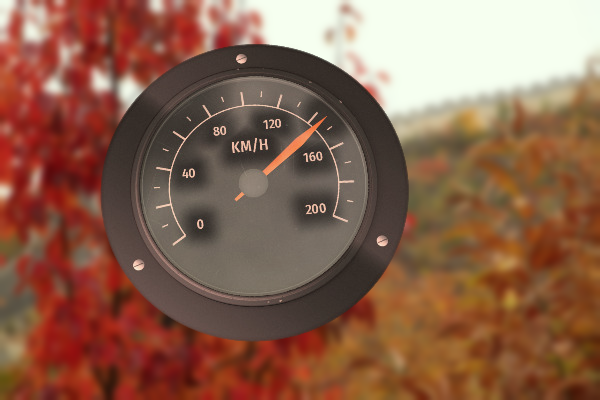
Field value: {"value": 145, "unit": "km/h"}
